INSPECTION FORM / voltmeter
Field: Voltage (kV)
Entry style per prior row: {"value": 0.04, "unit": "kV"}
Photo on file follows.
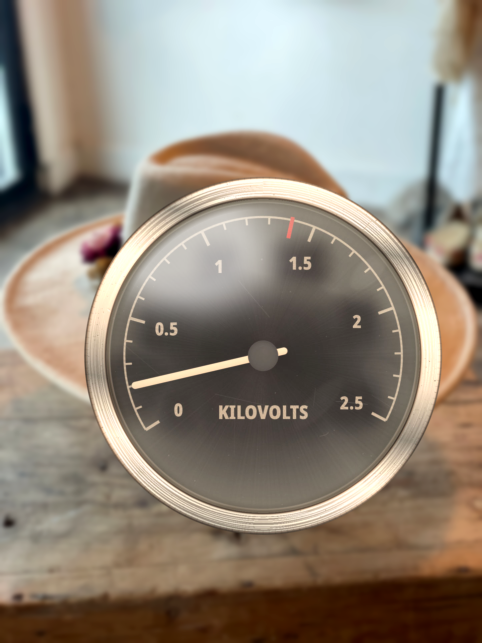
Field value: {"value": 0.2, "unit": "kV"}
